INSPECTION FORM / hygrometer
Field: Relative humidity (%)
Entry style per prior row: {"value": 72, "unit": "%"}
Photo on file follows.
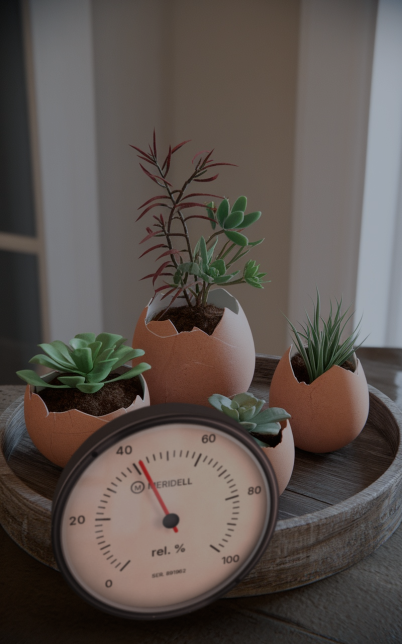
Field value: {"value": 42, "unit": "%"}
